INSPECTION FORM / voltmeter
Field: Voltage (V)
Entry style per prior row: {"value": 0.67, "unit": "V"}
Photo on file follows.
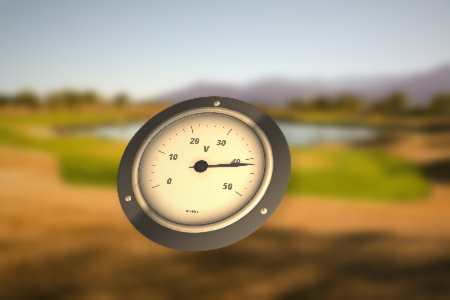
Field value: {"value": 42, "unit": "V"}
